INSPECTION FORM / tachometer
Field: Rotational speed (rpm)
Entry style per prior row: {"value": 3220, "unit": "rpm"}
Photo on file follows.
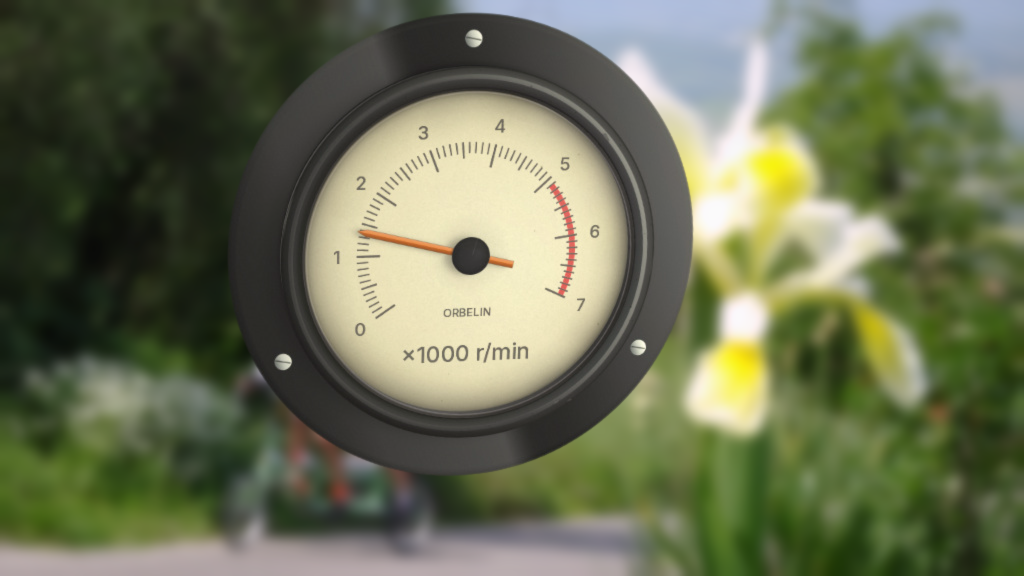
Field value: {"value": 1400, "unit": "rpm"}
